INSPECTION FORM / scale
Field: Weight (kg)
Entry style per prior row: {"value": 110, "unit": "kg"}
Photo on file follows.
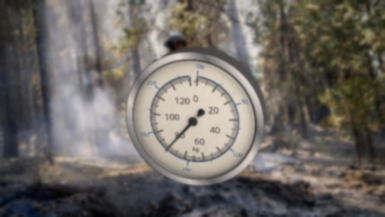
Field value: {"value": 80, "unit": "kg"}
